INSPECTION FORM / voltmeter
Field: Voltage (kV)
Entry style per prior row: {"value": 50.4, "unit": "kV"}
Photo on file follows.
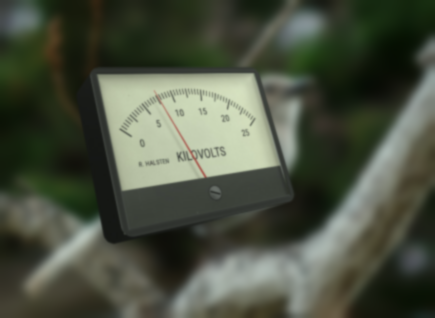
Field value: {"value": 7.5, "unit": "kV"}
